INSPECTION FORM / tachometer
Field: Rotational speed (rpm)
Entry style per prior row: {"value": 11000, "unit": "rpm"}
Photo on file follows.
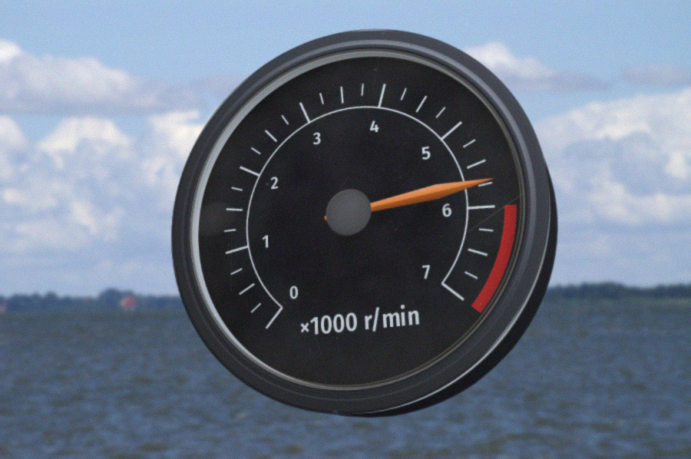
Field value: {"value": 5750, "unit": "rpm"}
